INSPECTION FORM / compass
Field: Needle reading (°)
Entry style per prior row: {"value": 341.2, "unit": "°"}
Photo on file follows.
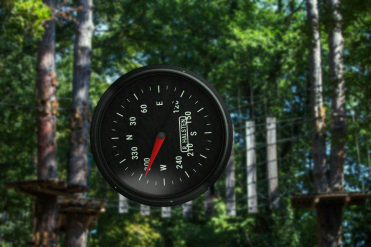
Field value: {"value": 295, "unit": "°"}
